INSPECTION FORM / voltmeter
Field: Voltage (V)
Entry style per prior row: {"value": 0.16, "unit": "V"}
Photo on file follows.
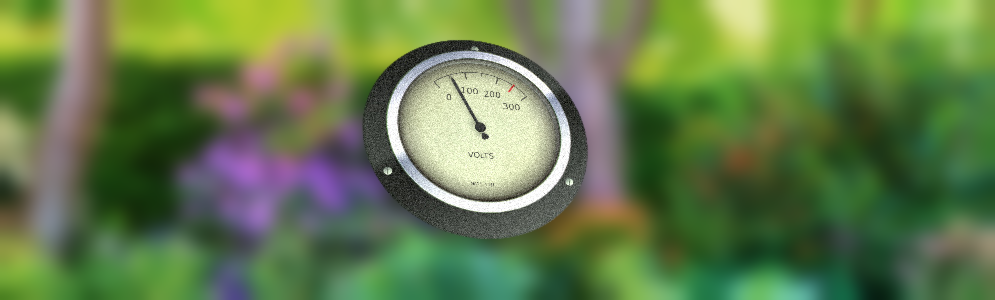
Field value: {"value": 50, "unit": "V"}
